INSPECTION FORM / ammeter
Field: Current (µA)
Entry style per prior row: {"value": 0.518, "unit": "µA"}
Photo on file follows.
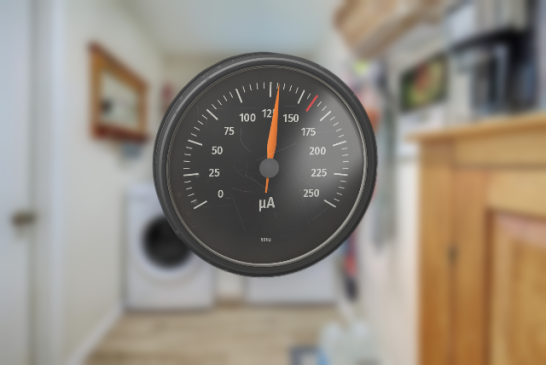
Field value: {"value": 130, "unit": "µA"}
